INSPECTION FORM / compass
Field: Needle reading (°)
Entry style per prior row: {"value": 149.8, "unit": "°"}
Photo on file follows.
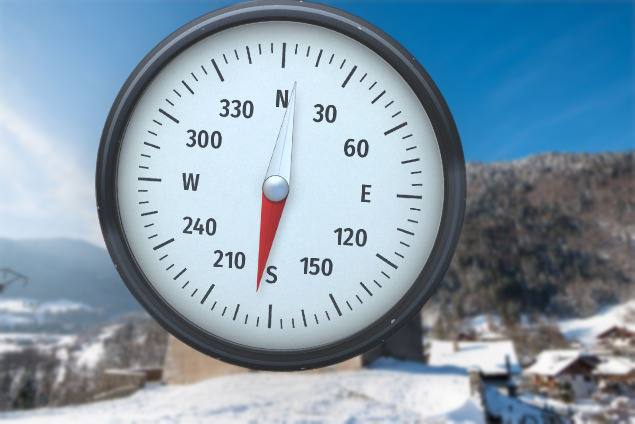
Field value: {"value": 187.5, "unit": "°"}
